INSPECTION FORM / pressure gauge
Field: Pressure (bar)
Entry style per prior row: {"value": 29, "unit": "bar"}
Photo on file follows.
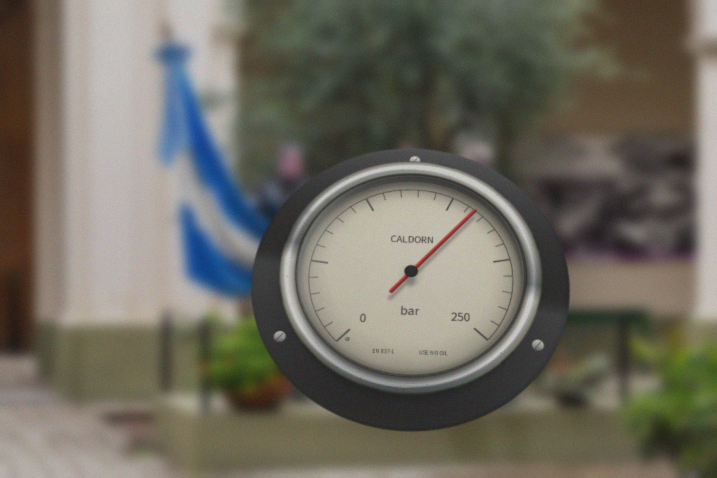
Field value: {"value": 165, "unit": "bar"}
